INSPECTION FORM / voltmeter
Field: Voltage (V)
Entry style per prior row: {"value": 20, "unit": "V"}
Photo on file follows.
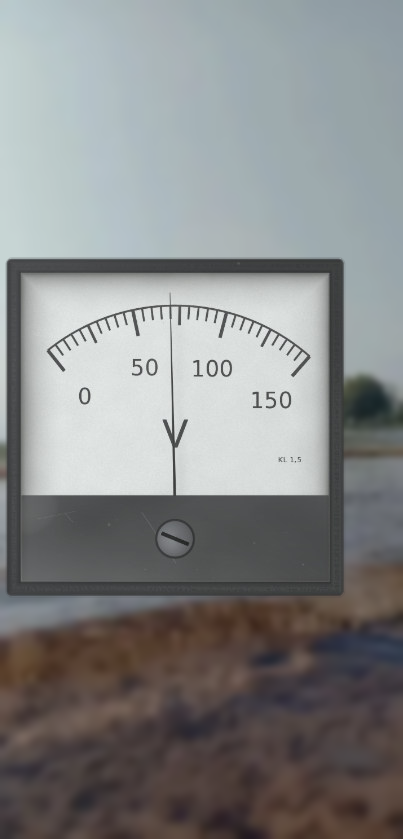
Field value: {"value": 70, "unit": "V"}
